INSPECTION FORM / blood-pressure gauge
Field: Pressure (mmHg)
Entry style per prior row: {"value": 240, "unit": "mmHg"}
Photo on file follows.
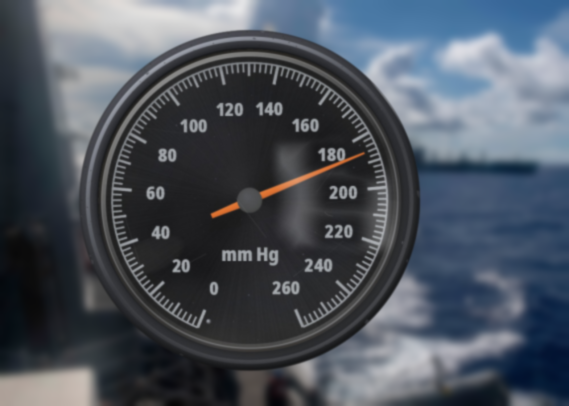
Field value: {"value": 186, "unit": "mmHg"}
